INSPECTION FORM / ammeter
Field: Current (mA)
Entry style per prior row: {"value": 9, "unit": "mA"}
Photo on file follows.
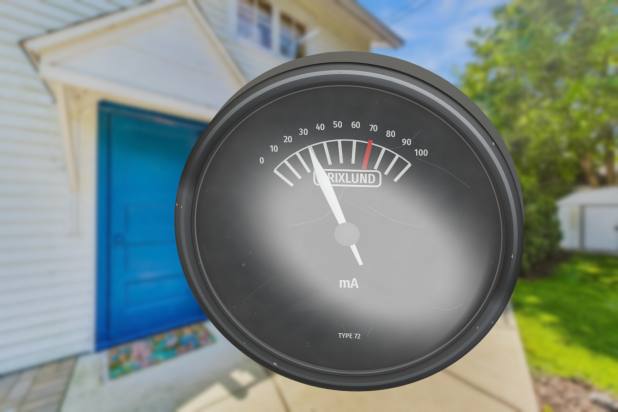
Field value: {"value": 30, "unit": "mA"}
